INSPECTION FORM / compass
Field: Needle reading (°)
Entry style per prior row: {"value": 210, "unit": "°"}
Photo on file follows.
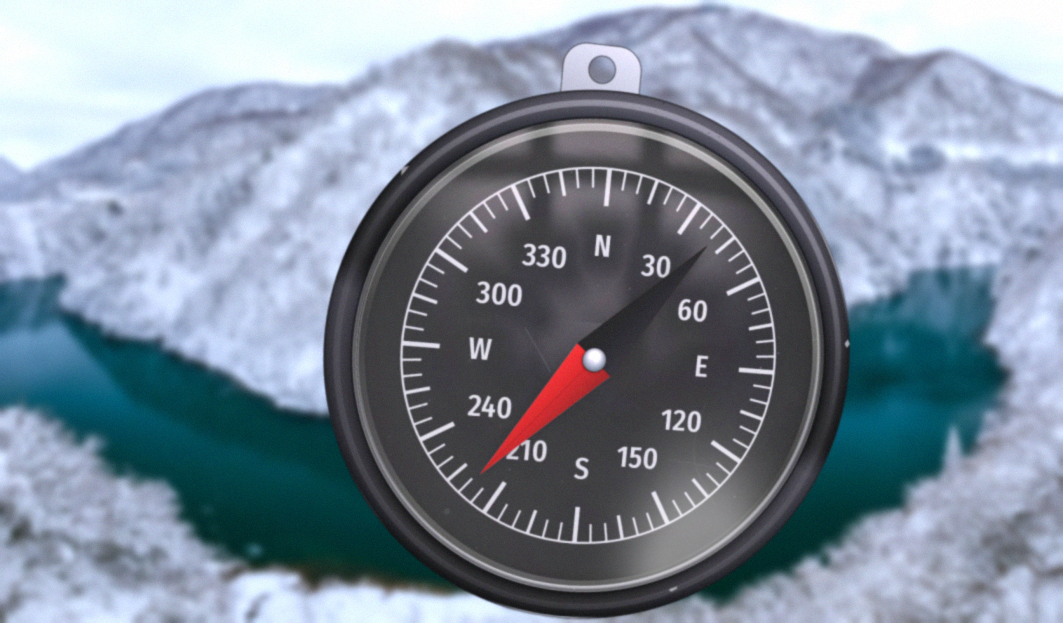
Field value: {"value": 220, "unit": "°"}
